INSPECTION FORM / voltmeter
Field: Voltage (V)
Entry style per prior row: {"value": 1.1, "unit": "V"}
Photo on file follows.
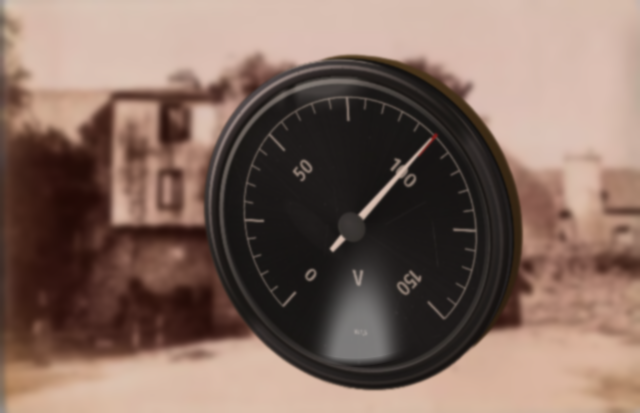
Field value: {"value": 100, "unit": "V"}
